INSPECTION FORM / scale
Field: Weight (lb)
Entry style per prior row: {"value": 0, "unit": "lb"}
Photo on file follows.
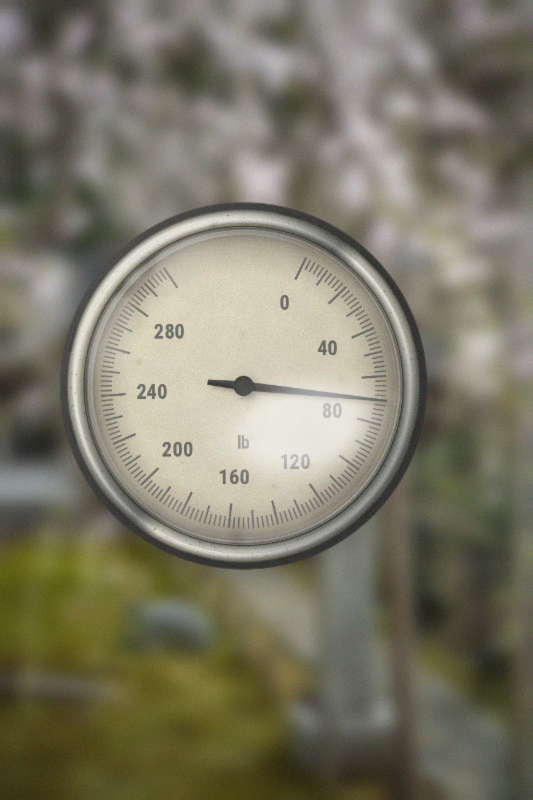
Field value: {"value": 70, "unit": "lb"}
